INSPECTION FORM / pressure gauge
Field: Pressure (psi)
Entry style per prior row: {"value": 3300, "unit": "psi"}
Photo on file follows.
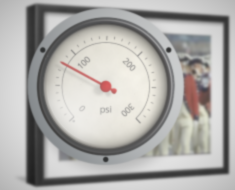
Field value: {"value": 80, "unit": "psi"}
